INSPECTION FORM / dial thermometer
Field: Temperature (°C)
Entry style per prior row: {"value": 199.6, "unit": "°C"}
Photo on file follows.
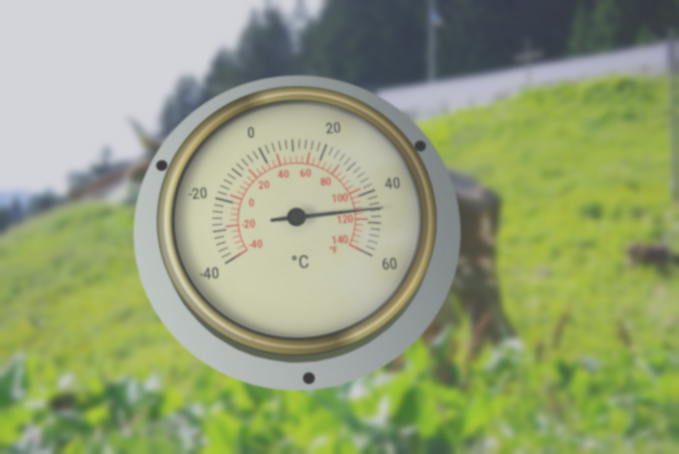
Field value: {"value": 46, "unit": "°C"}
